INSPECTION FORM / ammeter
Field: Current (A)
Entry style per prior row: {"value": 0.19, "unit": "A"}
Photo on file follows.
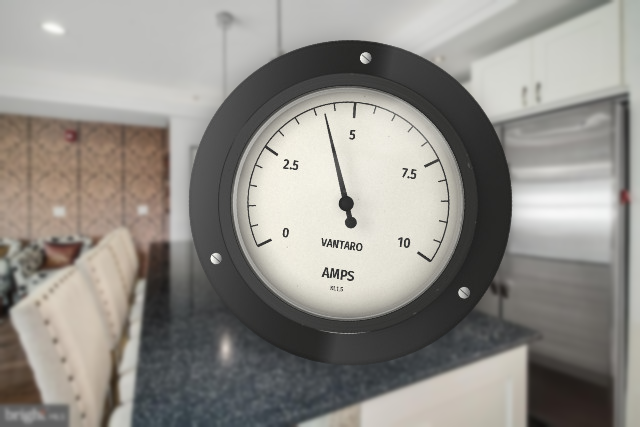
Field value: {"value": 4.25, "unit": "A"}
